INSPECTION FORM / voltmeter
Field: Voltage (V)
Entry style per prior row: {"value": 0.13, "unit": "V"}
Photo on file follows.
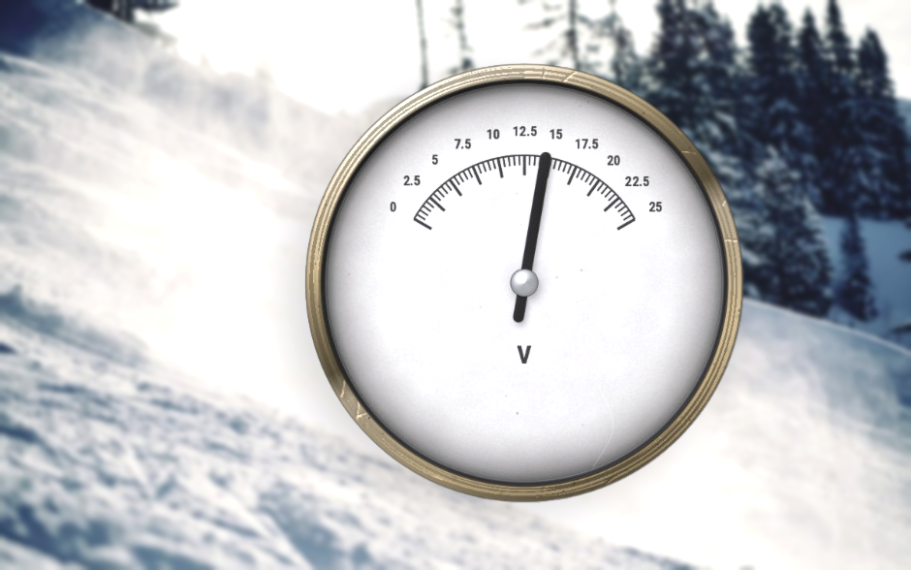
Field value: {"value": 14.5, "unit": "V"}
